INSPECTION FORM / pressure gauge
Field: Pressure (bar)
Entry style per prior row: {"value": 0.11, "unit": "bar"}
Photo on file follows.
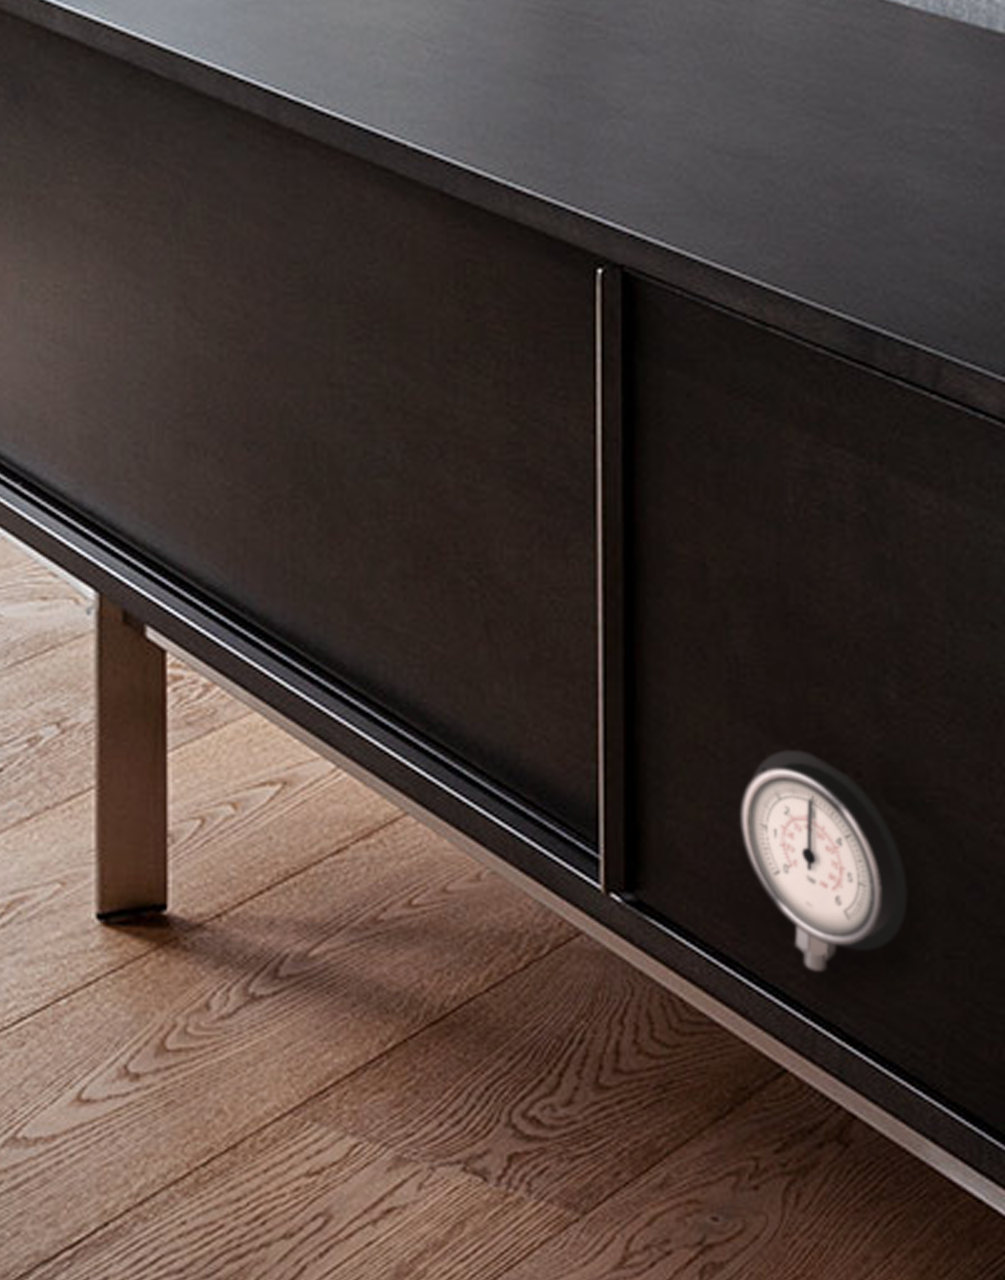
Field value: {"value": 3, "unit": "bar"}
